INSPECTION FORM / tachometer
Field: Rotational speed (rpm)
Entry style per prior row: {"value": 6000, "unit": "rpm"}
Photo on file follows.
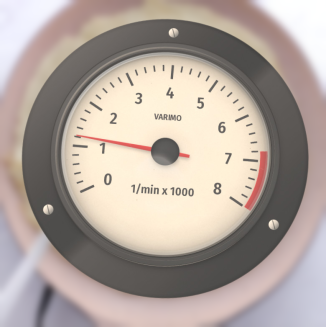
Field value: {"value": 1200, "unit": "rpm"}
